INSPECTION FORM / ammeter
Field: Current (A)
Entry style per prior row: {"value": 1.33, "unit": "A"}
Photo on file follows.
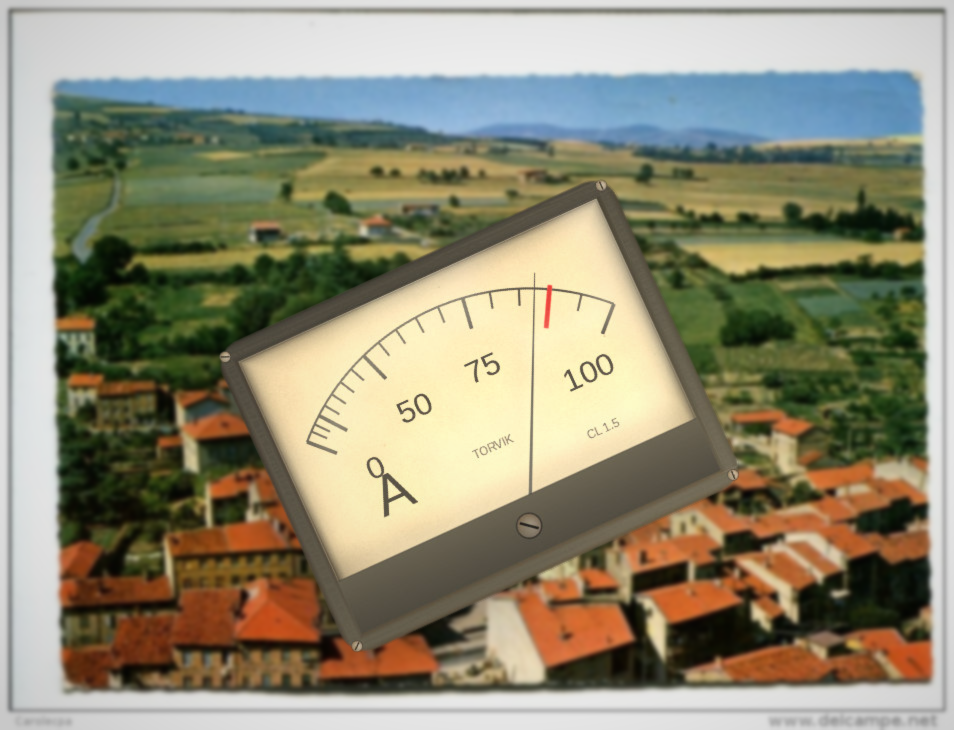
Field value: {"value": 87.5, "unit": "A"}
